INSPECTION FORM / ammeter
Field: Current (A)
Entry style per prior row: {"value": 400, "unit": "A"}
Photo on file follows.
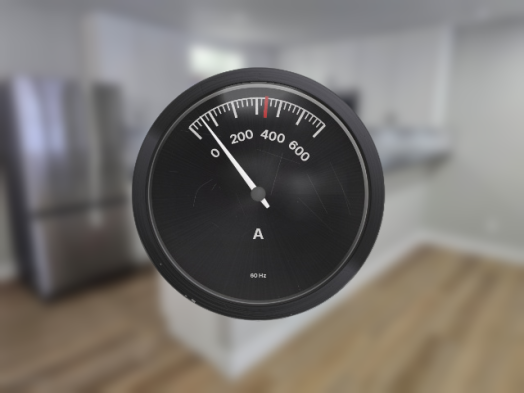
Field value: {"value": 60, "unit": "A"}
